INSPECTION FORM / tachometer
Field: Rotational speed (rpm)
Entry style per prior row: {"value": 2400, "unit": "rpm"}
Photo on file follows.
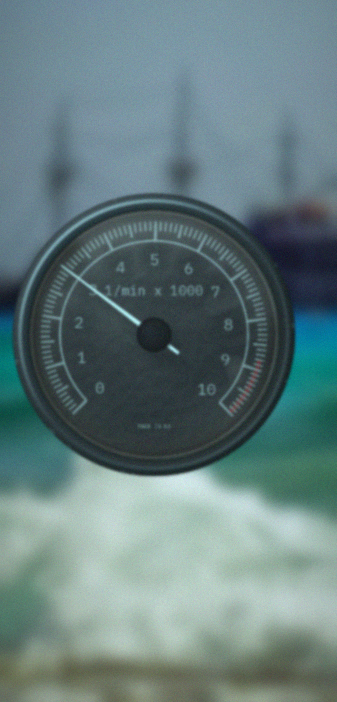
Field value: {"value": 3000, "unit": "rpm"}
